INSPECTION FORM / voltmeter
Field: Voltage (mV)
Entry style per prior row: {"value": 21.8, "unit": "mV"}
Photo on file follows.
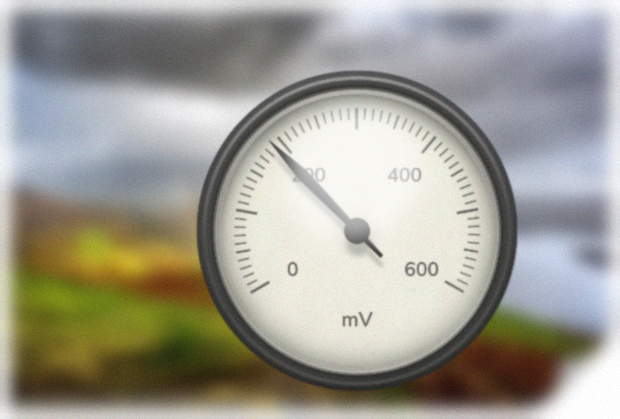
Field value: {"value": 190, "unit": "mV"}
